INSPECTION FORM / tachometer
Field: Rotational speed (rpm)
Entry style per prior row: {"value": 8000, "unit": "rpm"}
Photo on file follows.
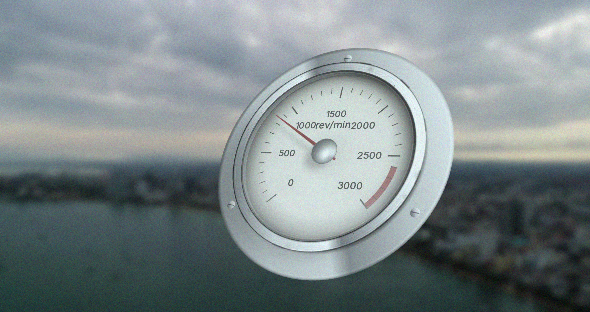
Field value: {"value": 850, "unit": "rpm"}
